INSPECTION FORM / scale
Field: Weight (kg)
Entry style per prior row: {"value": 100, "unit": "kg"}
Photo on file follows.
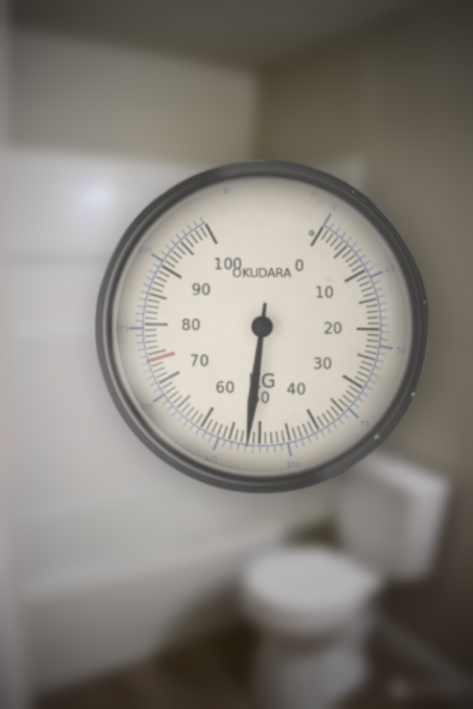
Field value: {"value": 52, "unit": "kg"}
